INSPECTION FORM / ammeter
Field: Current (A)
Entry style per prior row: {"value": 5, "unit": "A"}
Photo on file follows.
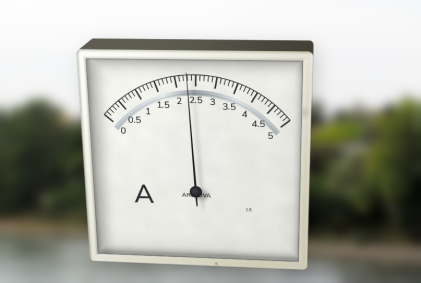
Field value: {"value": 2.3, "unit": "A"}
